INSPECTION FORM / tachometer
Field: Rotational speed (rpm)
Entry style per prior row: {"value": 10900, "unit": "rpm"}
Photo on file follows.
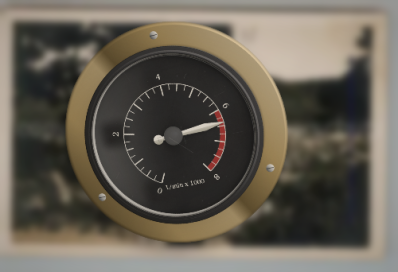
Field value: {"value": 6375, "unit": "rpm"}
